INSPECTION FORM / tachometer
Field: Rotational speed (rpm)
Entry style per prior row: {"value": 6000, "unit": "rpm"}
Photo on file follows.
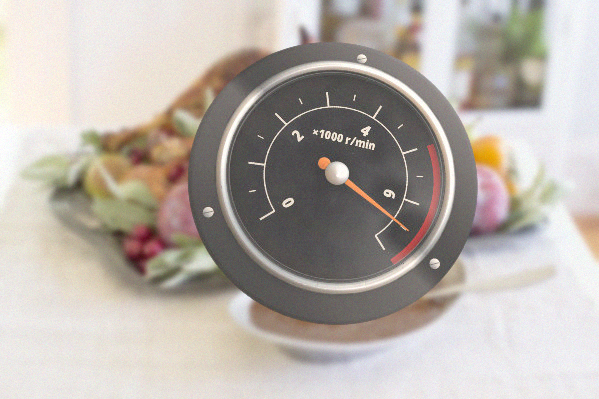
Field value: {"value": 6500, "unit": "rpm"}
